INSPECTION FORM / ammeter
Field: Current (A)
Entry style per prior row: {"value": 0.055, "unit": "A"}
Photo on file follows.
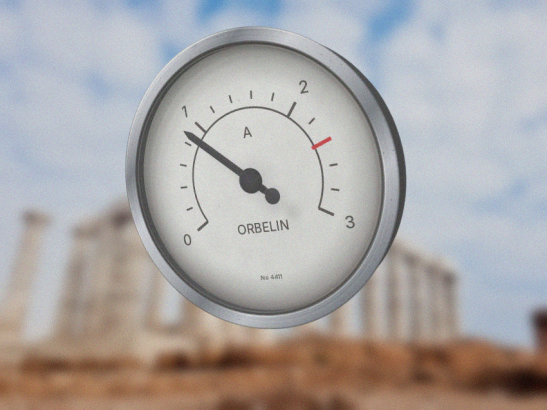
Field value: {"value": 0.9, "unit": "A"}
